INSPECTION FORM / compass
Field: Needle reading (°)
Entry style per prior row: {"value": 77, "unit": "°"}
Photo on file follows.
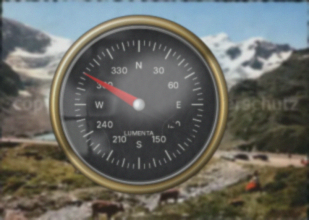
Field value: {"value": 300, "unit": "°"}
